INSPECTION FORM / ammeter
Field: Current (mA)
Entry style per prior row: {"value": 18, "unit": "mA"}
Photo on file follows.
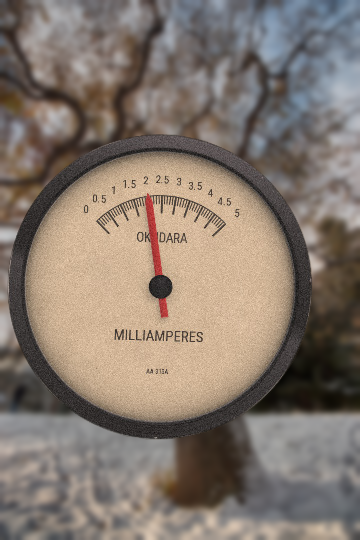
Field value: {"value": 2, "unit": "mA"}
